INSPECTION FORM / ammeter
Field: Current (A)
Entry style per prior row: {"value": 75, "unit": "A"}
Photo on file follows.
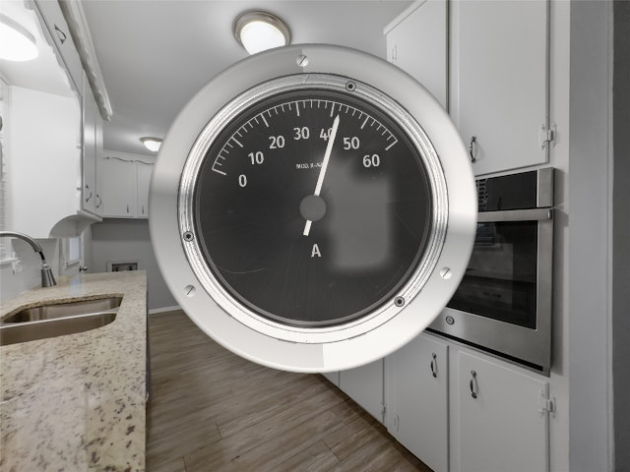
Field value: {"value": 42, "unit": "A"}
